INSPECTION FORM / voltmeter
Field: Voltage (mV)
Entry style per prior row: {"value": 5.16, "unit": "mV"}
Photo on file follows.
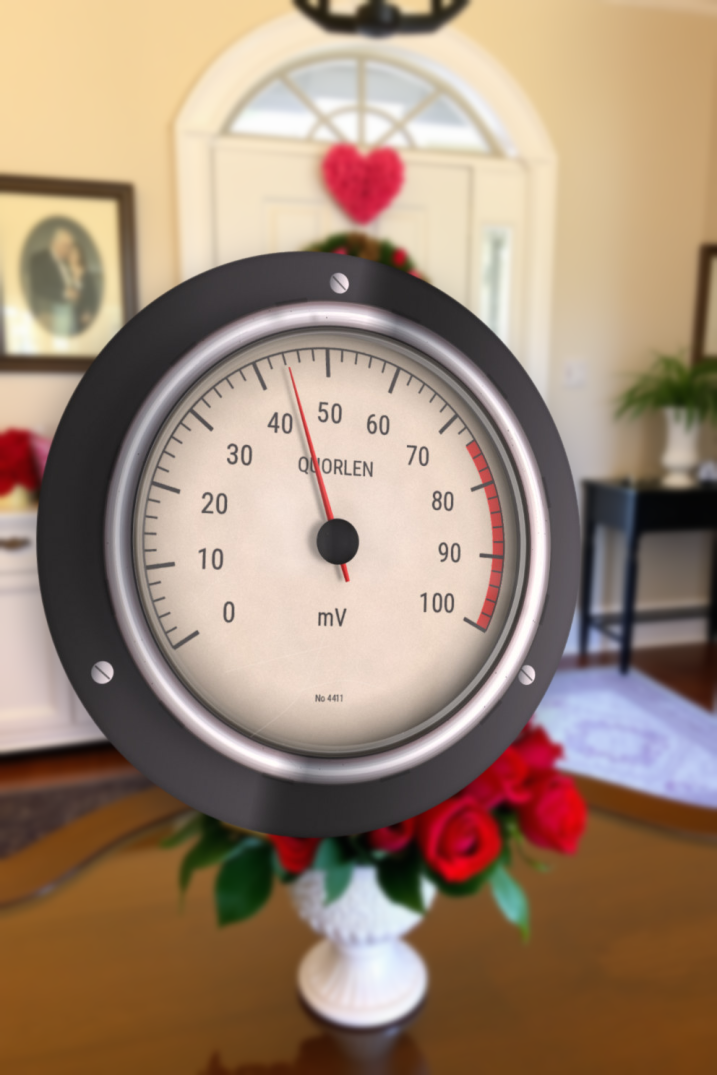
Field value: {"value": 44, "unit": "mV"}
